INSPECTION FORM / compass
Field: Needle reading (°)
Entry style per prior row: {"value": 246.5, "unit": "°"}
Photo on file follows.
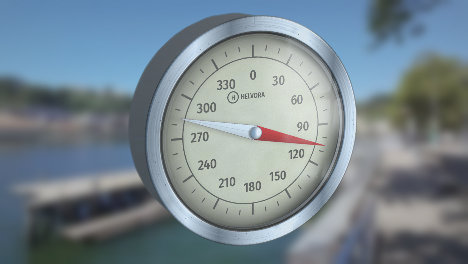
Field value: {"value": 105, "unit": "°"}
